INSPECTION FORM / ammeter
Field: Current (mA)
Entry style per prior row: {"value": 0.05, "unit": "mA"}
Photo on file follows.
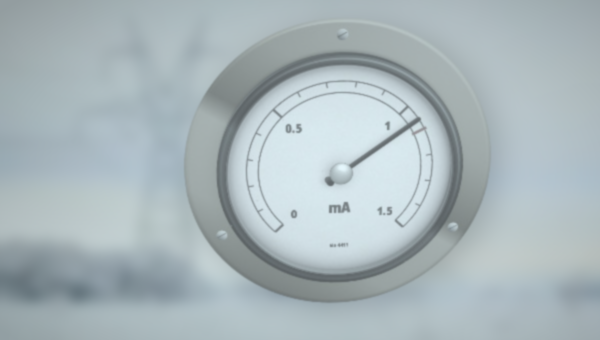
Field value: {"value": 1.05, "unit": "mA"}
